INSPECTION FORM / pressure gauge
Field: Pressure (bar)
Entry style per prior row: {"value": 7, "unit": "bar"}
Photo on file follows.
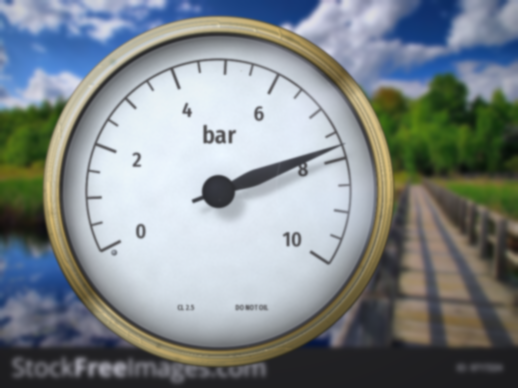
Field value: {"value": 7.75, "unit": "bar"}
